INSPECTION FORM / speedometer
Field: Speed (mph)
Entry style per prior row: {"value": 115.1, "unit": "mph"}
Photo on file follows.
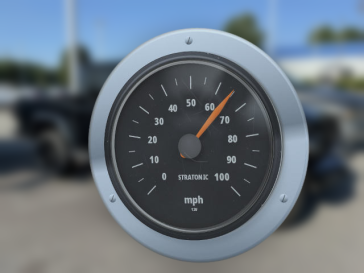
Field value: {"value": 65, "unit": "mph"}
